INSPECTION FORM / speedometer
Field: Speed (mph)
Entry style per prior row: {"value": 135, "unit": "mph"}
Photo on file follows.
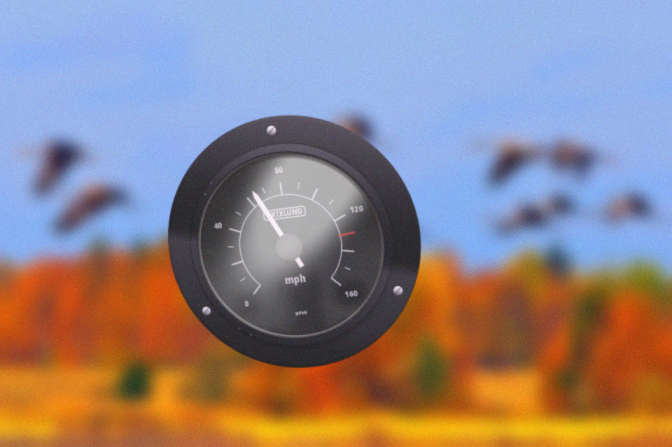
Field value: {"value": 65, "unit": "mph"}
